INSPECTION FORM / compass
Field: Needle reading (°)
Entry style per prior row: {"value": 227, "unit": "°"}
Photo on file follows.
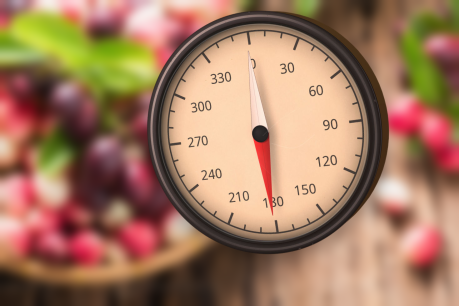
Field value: {"value": 180, "unit": "°"}
